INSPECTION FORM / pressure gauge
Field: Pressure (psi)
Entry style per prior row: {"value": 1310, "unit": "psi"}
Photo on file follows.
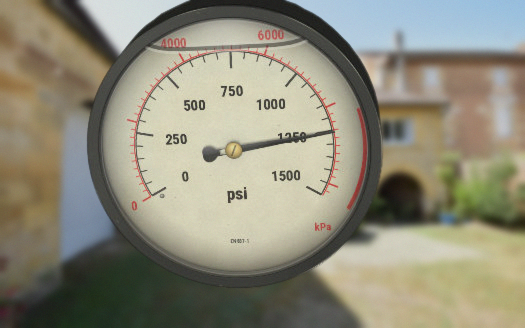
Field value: {"value": 1250, "unit": "psi"}
